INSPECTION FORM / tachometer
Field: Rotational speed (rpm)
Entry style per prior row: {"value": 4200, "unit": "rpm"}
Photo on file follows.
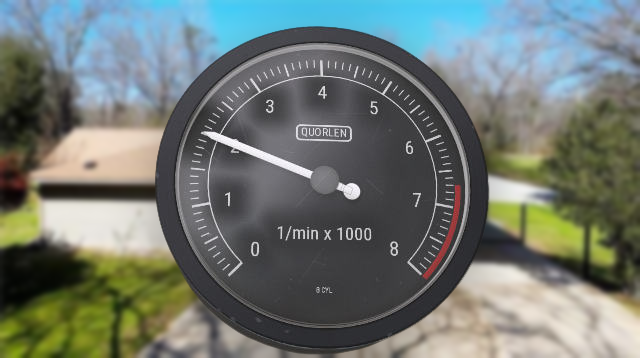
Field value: {"value": 2000, "unit": "rpm"}
